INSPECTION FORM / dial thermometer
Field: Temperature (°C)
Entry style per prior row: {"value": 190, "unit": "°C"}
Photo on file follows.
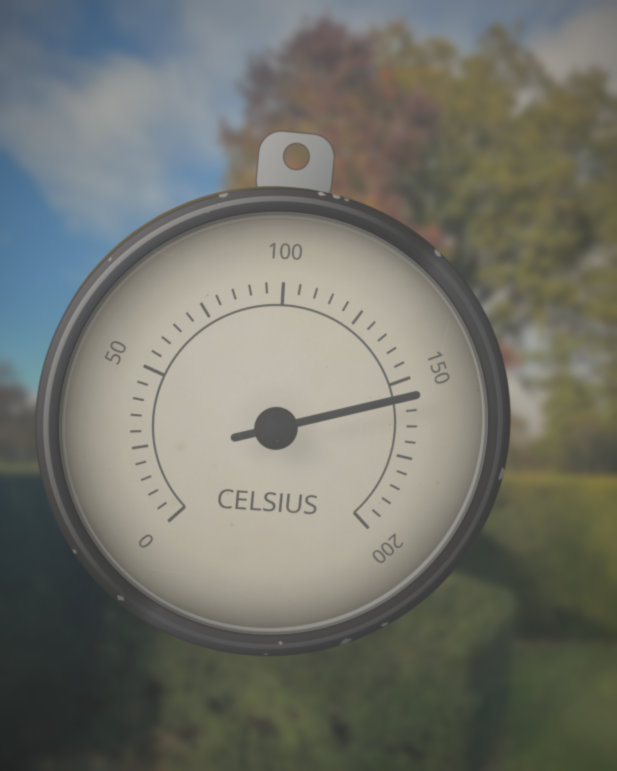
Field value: {"value": 155, "unit": "°C"}
